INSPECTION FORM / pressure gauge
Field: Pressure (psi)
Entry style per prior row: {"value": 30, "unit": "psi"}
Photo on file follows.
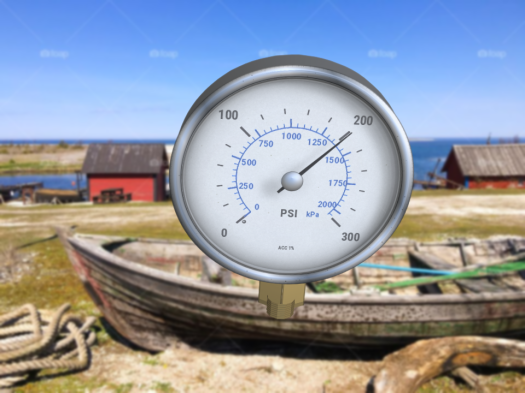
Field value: {"value": 200, "unit": "psi"}
